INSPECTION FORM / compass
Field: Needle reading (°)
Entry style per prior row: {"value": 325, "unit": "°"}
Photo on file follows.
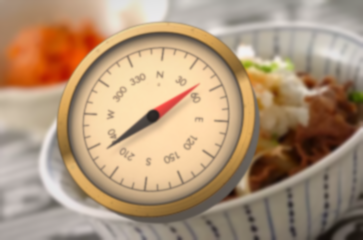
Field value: {"value": 50, "unit": "°"}
